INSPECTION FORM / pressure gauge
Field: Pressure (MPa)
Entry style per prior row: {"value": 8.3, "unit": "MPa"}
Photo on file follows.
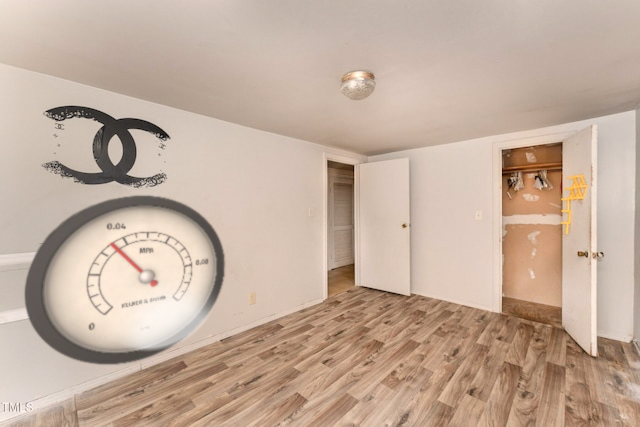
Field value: {"value": 0.035, "unit": "MPa"}
